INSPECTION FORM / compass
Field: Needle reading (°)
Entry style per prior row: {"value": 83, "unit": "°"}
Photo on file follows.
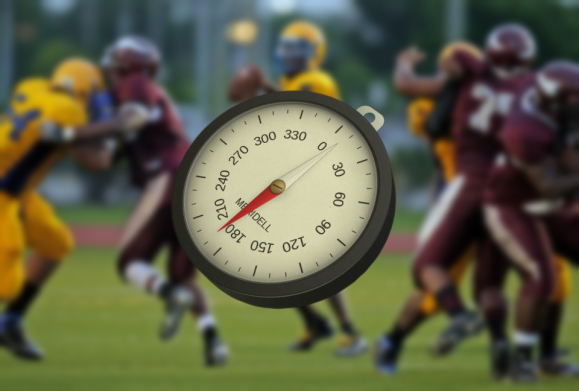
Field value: {"value": 190, "unit": "°"}
